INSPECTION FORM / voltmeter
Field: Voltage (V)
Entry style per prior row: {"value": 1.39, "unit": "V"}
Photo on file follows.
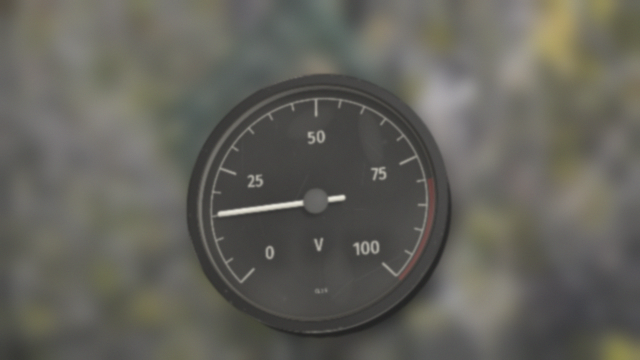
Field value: {"value": 15, "unit": "V"}
